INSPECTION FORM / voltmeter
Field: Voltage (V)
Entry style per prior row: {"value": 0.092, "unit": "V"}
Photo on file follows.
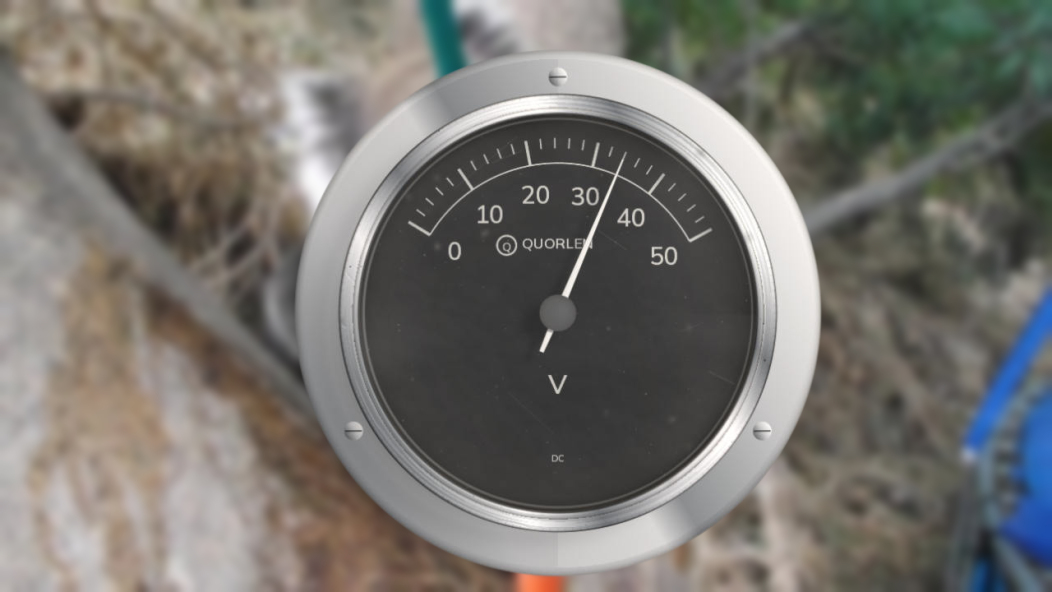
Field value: {"value": 34, "unit": "V"}
